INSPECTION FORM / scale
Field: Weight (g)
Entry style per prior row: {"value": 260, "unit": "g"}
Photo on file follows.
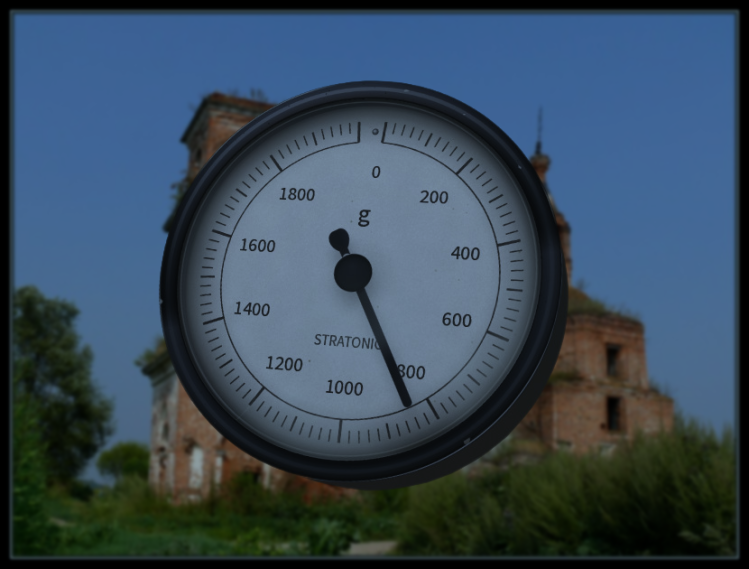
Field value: {"value": 840, "unit": "g"}
